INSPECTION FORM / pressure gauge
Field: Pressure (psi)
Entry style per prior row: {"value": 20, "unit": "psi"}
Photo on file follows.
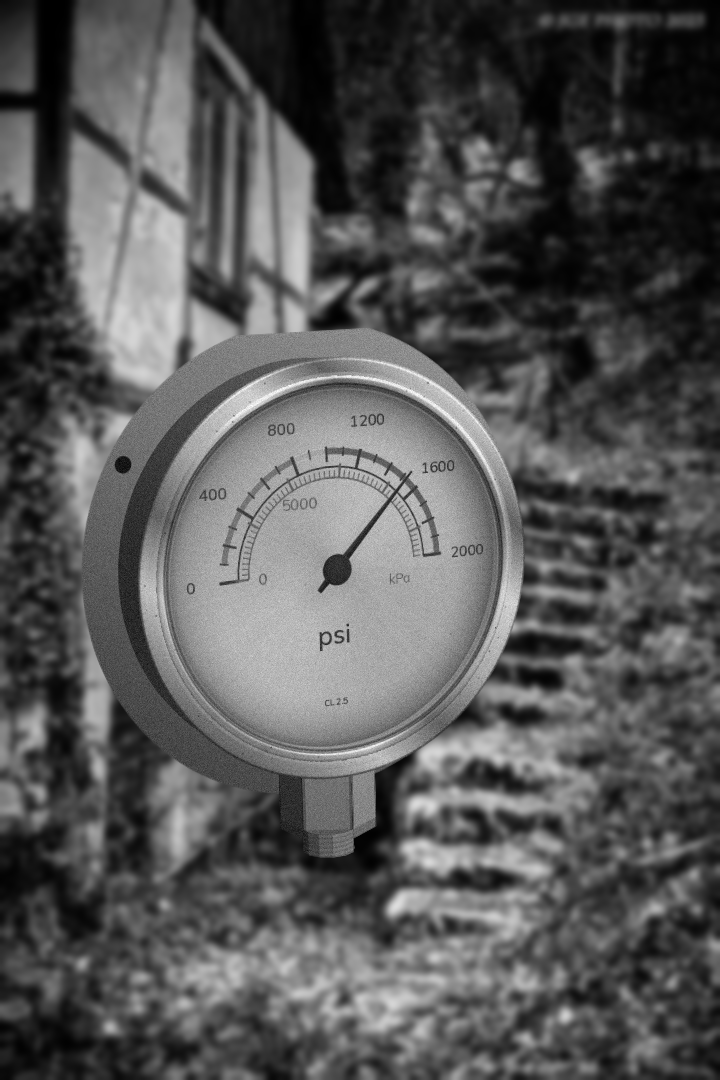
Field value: {"value": 1500, "unit": "psi"}
